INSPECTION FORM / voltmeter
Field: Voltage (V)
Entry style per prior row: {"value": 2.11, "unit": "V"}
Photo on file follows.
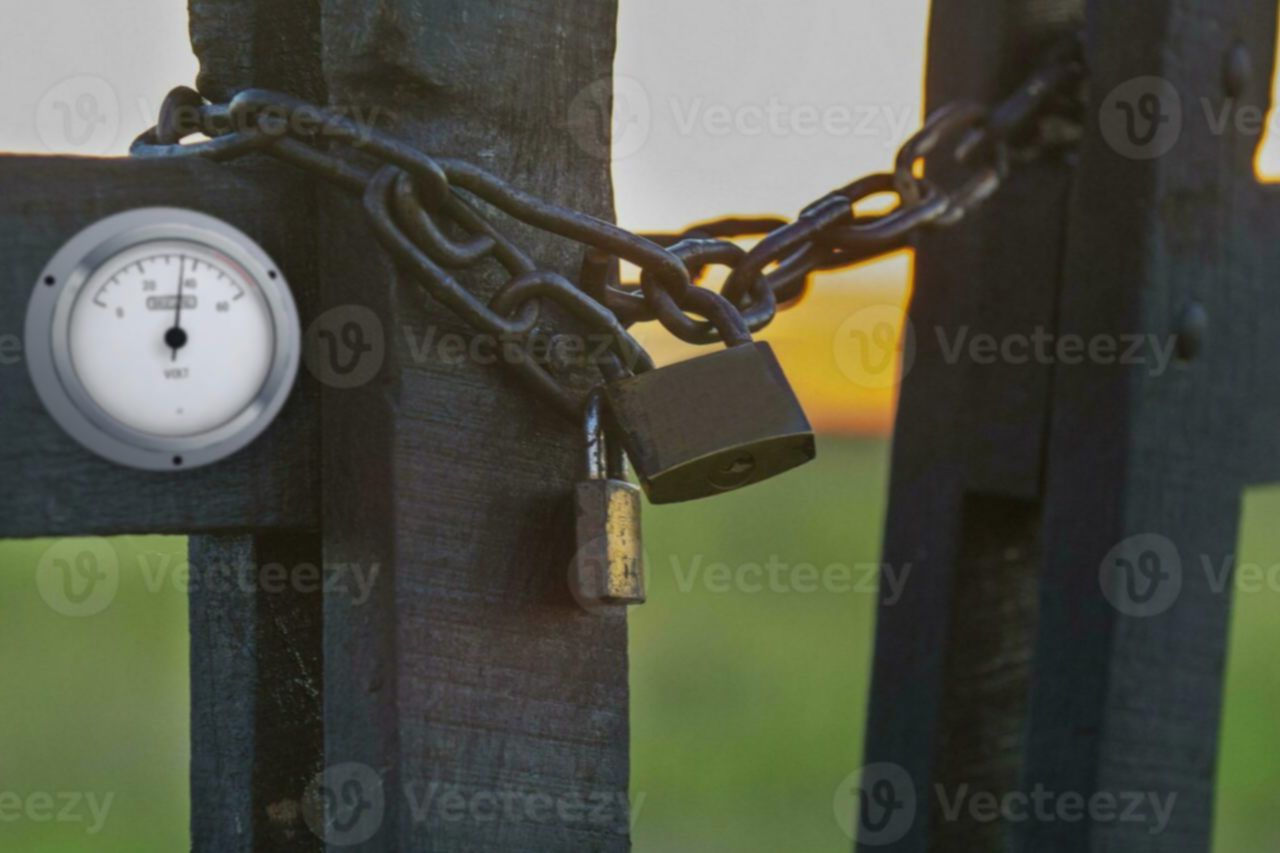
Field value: {"value": 35, "unit": "V"}
